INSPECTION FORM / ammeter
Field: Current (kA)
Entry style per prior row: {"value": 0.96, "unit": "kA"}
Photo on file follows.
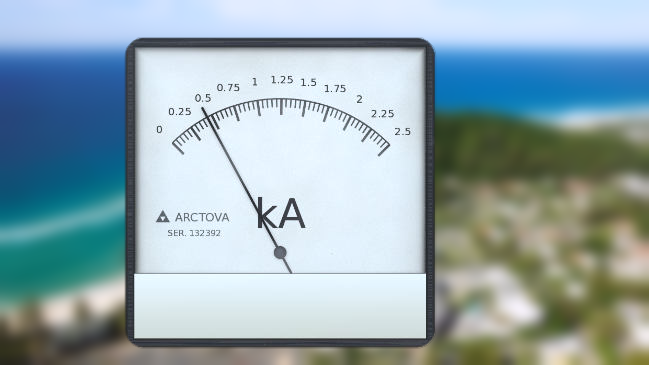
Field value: {"value": 0.45, "unit": "kA"}
